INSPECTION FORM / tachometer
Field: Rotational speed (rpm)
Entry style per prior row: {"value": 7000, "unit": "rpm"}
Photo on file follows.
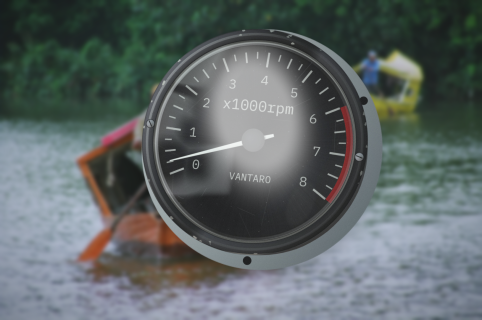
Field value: {"value": 250, "unit": "rpm"}
